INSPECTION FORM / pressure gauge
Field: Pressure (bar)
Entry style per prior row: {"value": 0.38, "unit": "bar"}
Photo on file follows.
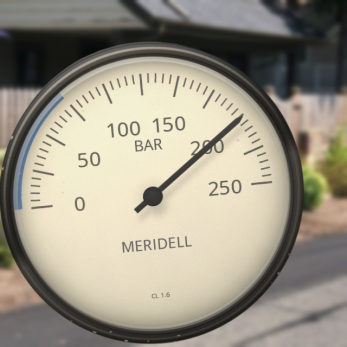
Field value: {"value": 200, "unit": "bar"}
